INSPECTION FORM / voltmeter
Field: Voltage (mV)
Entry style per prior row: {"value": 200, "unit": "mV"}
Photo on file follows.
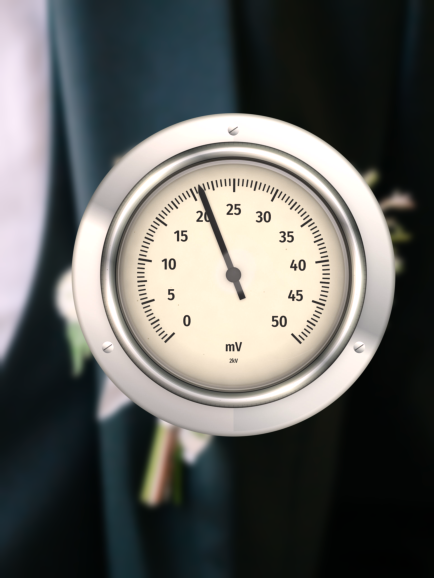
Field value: {"value": 21, "unit": "mV"}
